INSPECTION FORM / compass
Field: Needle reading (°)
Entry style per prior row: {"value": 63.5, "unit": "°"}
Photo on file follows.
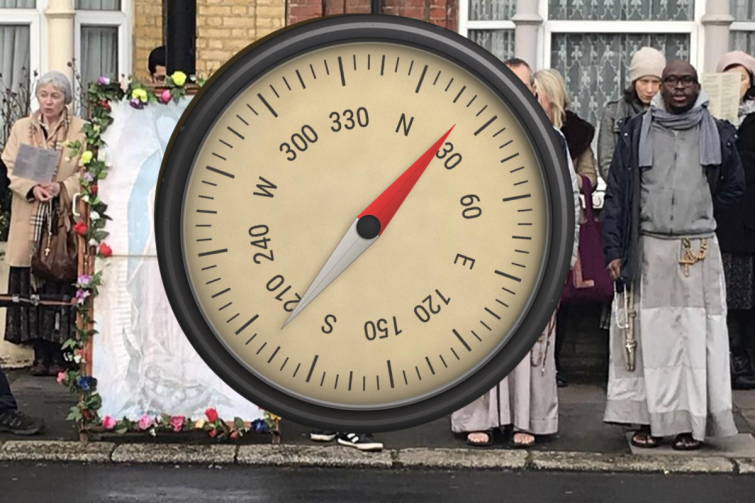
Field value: {"value": 20, "unit": "°"}
